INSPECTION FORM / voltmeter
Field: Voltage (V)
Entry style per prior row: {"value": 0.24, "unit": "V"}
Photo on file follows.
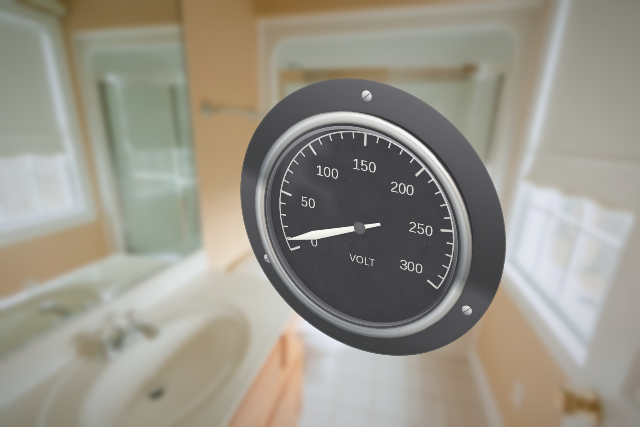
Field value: {"value": 10, "unit": "V"}
